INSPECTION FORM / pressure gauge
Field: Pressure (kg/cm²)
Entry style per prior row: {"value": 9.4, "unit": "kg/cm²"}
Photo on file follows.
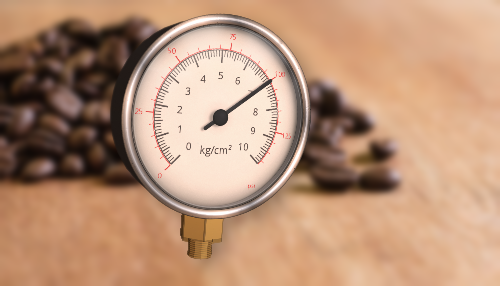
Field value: {"value": 7, "unit": "kg/cm²"}
